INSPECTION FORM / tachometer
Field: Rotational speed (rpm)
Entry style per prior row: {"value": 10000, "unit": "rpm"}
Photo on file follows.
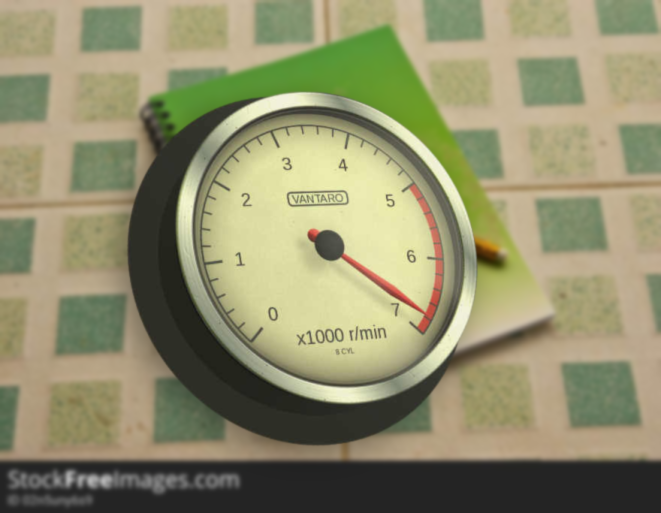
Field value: {"value": 6800, "unit": "rpm"}
